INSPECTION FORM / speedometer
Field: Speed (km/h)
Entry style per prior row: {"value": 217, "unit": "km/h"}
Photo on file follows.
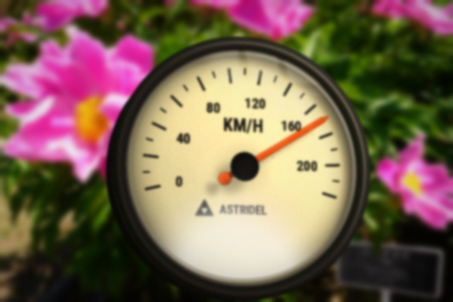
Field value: {"value": 170, "unit": "km/h"}
